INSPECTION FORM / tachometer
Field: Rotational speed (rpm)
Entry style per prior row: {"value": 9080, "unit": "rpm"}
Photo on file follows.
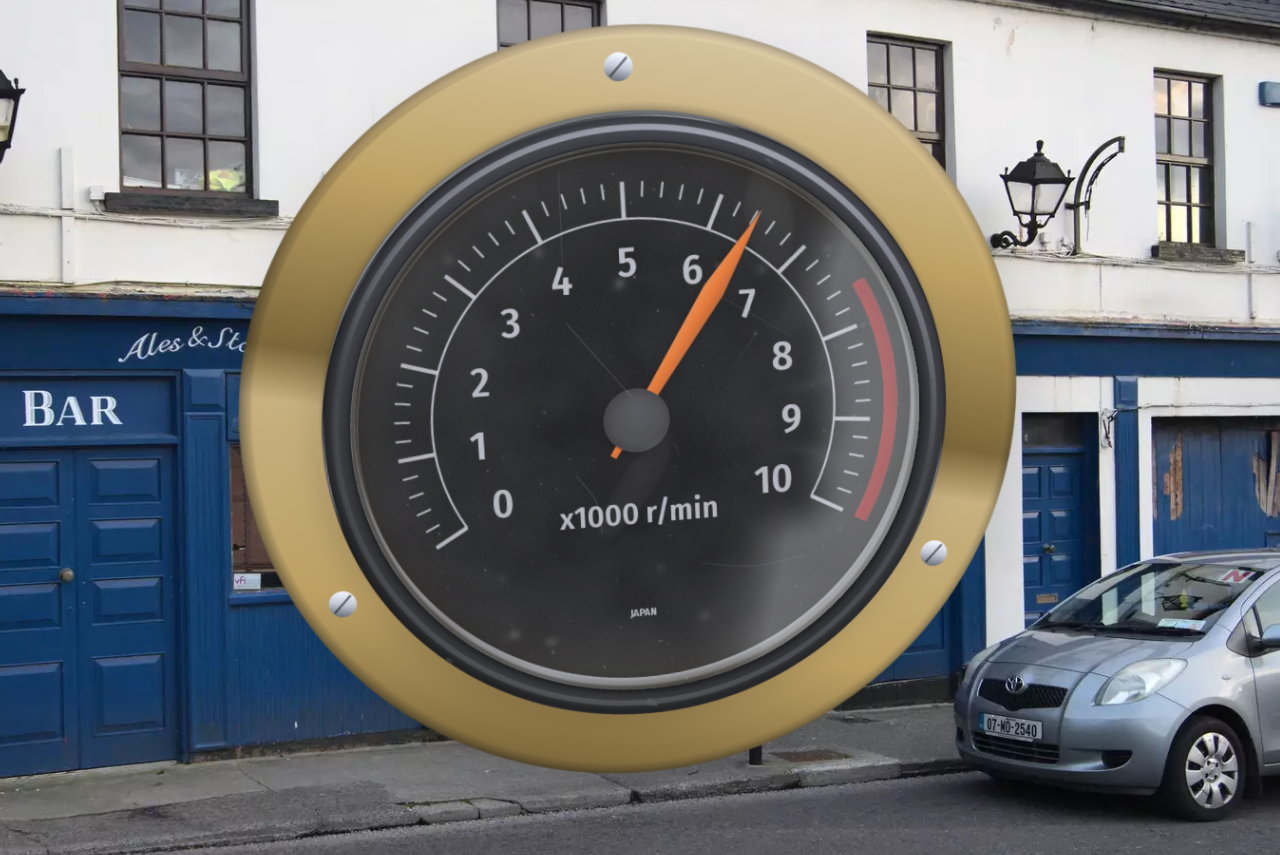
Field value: {"value": 6400, "unit": "rpm"}
